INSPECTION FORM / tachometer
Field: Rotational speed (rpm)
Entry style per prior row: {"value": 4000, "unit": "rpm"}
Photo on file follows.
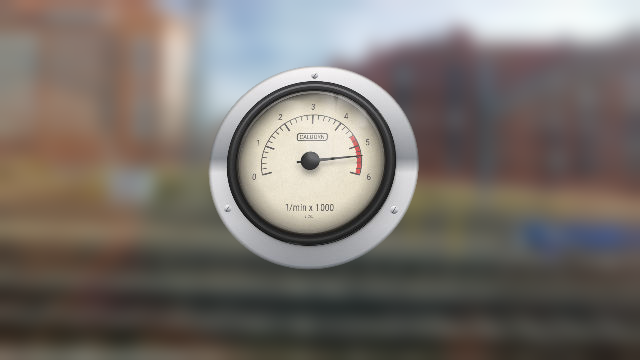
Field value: {"value": 5400, "unit": "rpm"}
